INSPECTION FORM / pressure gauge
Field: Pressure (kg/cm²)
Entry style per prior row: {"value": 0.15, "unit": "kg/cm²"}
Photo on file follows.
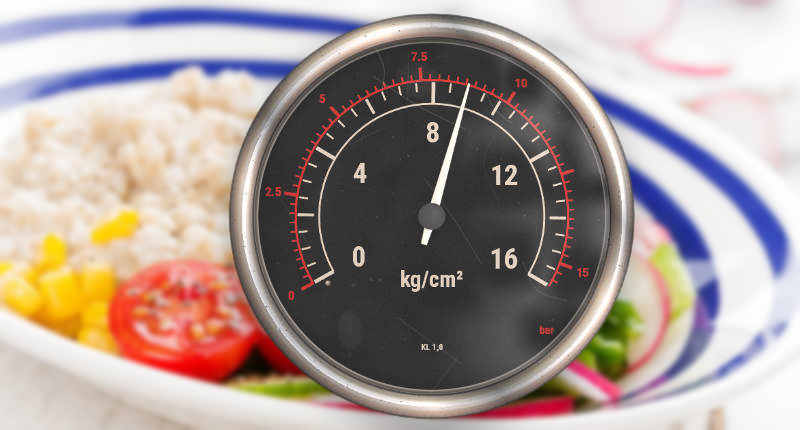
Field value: {"value": 9, "unit": "kg/cm²"}
